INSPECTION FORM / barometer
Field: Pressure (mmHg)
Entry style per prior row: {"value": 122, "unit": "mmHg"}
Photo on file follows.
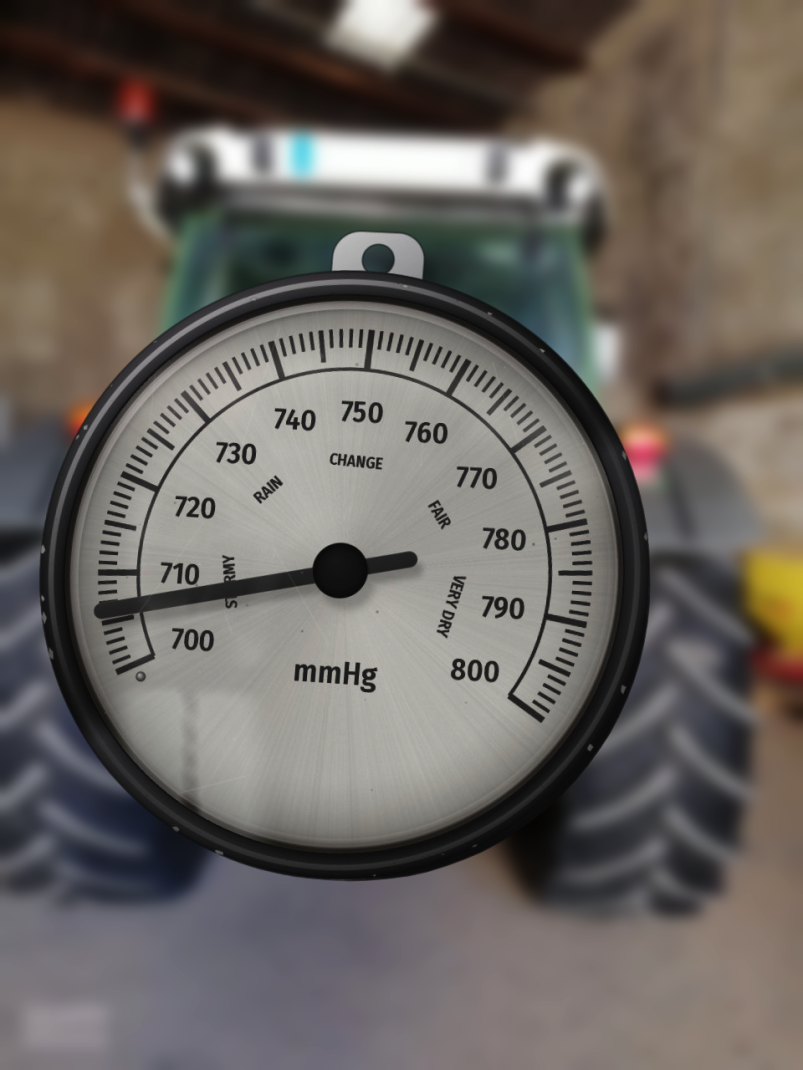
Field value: {"value": 706, "unit": "mmHg"}
